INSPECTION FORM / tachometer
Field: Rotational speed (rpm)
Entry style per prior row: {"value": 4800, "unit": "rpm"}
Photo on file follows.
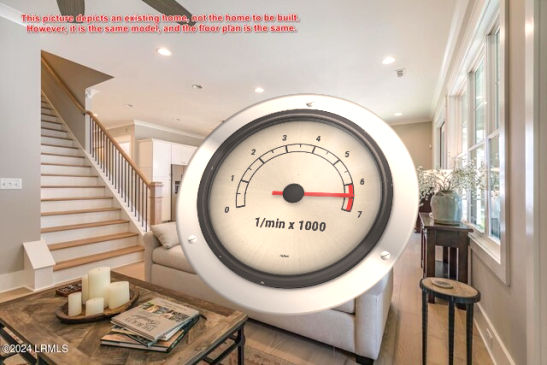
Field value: {"value": 6500, "unit": "rpm"}
